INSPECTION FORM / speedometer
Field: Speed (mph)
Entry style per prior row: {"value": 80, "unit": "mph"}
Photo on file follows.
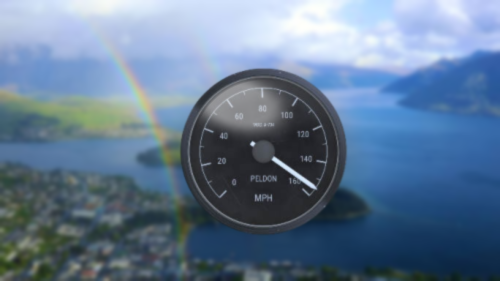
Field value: {"value": 155, "unit": "mph"}
